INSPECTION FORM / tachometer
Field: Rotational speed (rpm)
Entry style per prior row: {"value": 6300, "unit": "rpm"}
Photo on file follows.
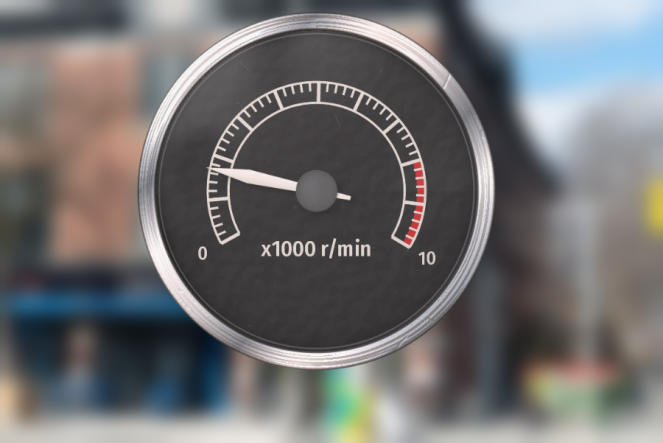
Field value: {"value": 1700, "unit": "rpm"}
